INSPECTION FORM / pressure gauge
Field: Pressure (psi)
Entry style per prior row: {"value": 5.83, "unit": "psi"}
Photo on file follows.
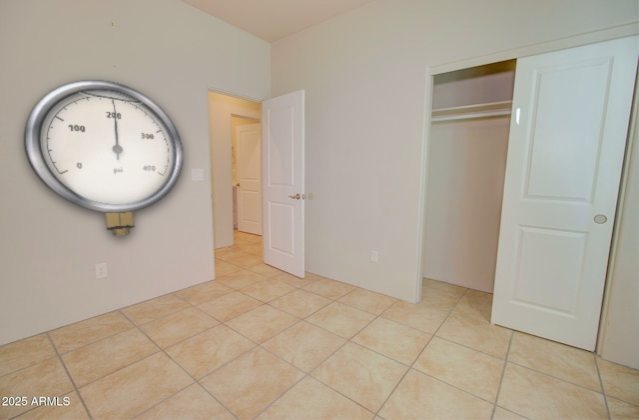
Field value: {"value": 200, "unit": "psi"}
